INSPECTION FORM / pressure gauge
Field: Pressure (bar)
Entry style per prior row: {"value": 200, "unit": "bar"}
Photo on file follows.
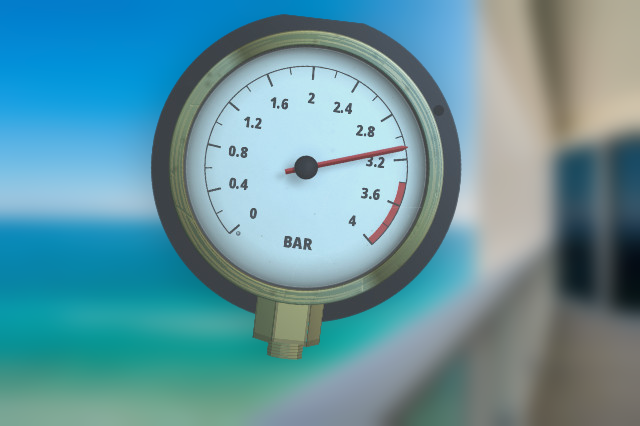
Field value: {"value": 3.1, "unit": "bar"}
